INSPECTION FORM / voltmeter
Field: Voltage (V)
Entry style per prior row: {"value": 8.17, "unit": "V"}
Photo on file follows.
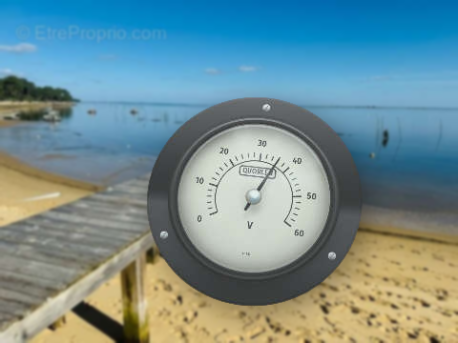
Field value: {"value": 36, "unit": "V"}
